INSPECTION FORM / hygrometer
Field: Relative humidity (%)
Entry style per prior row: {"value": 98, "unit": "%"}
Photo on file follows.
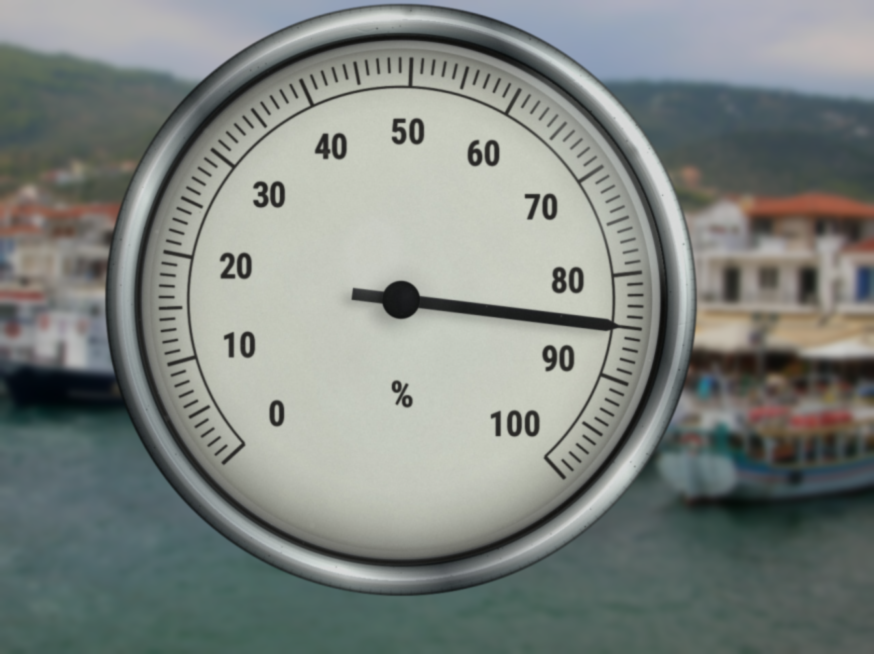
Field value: {"value": 85, "unit": "%"}
